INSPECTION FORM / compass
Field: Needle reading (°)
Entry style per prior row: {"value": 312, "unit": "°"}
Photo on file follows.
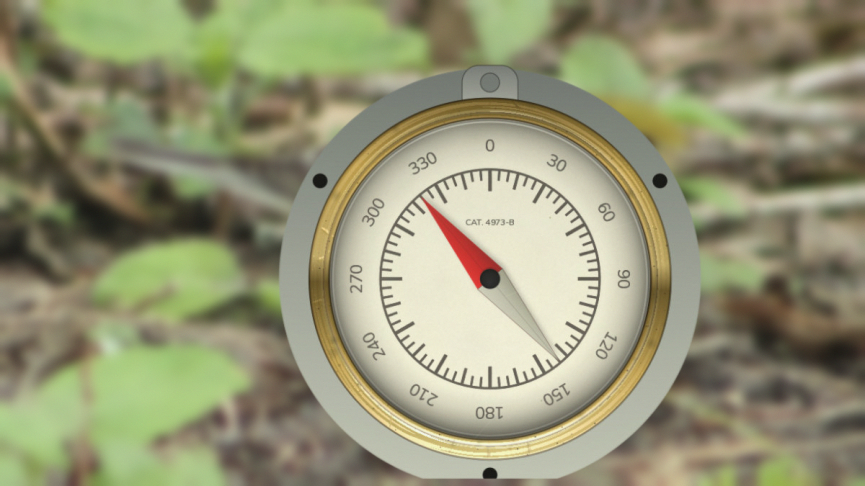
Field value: {"value": 320, "unit": "°"}
